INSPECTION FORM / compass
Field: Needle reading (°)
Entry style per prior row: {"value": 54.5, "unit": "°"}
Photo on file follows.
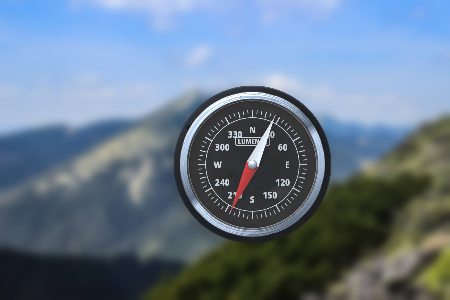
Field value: {"value": 205, "unit": "°"}
